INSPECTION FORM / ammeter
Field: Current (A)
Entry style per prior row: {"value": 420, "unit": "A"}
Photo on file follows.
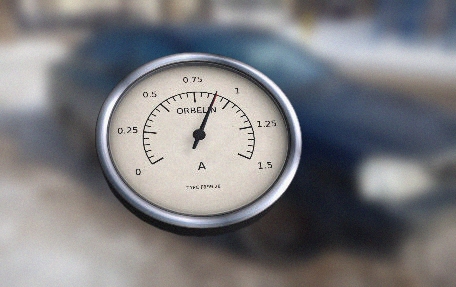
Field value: {"value": 0.9, "unit": "A"}
